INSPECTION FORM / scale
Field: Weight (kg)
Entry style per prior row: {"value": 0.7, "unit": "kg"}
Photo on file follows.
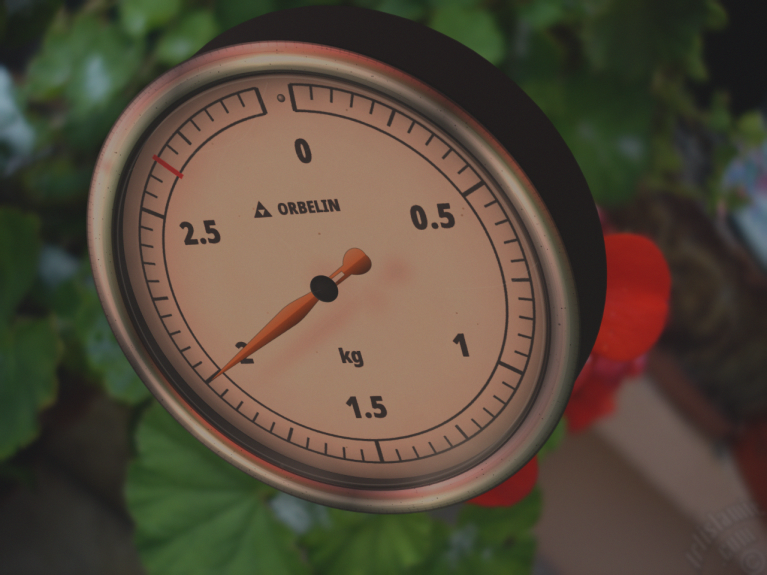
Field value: {"value": 2, "unit": "kg"}
